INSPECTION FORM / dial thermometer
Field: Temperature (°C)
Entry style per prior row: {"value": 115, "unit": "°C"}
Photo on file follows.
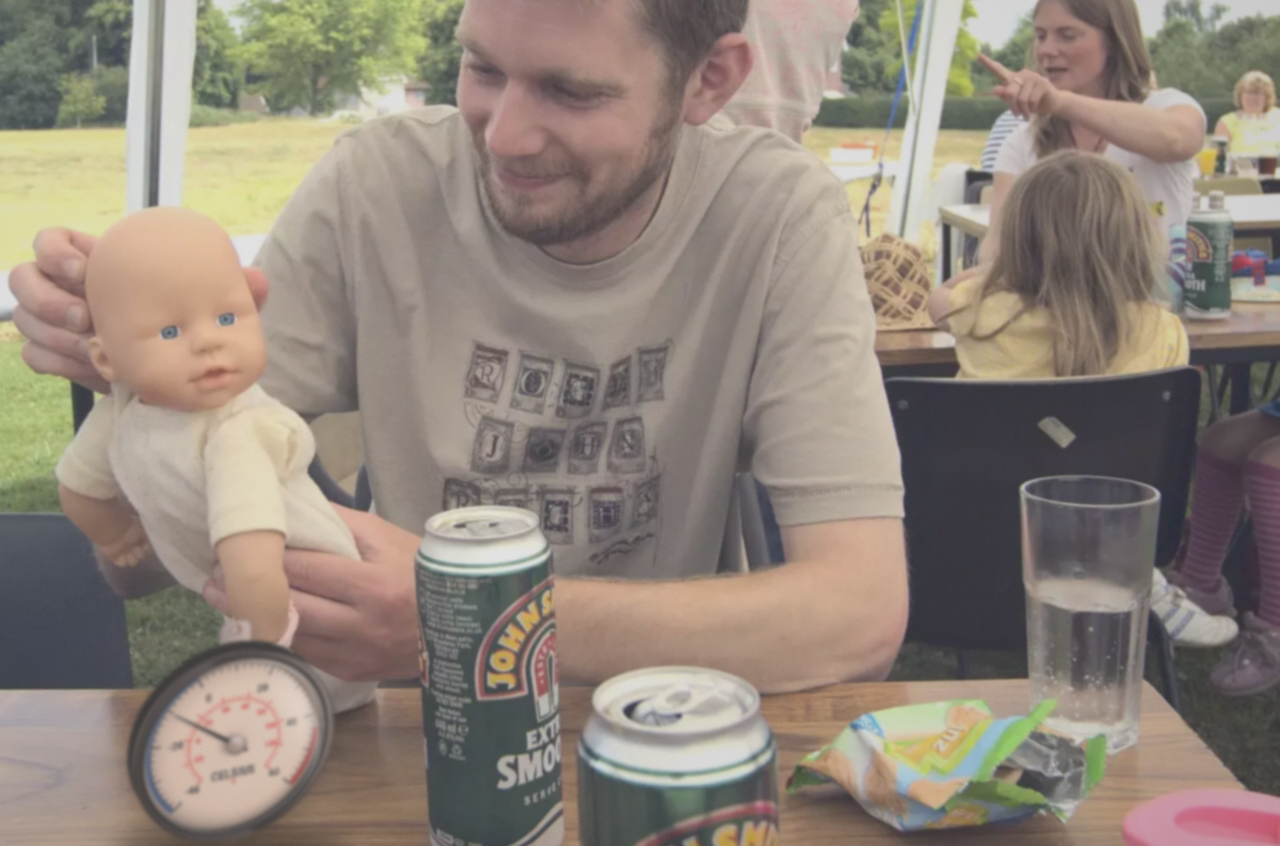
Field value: {"value": -10, "unit": "°C"}
